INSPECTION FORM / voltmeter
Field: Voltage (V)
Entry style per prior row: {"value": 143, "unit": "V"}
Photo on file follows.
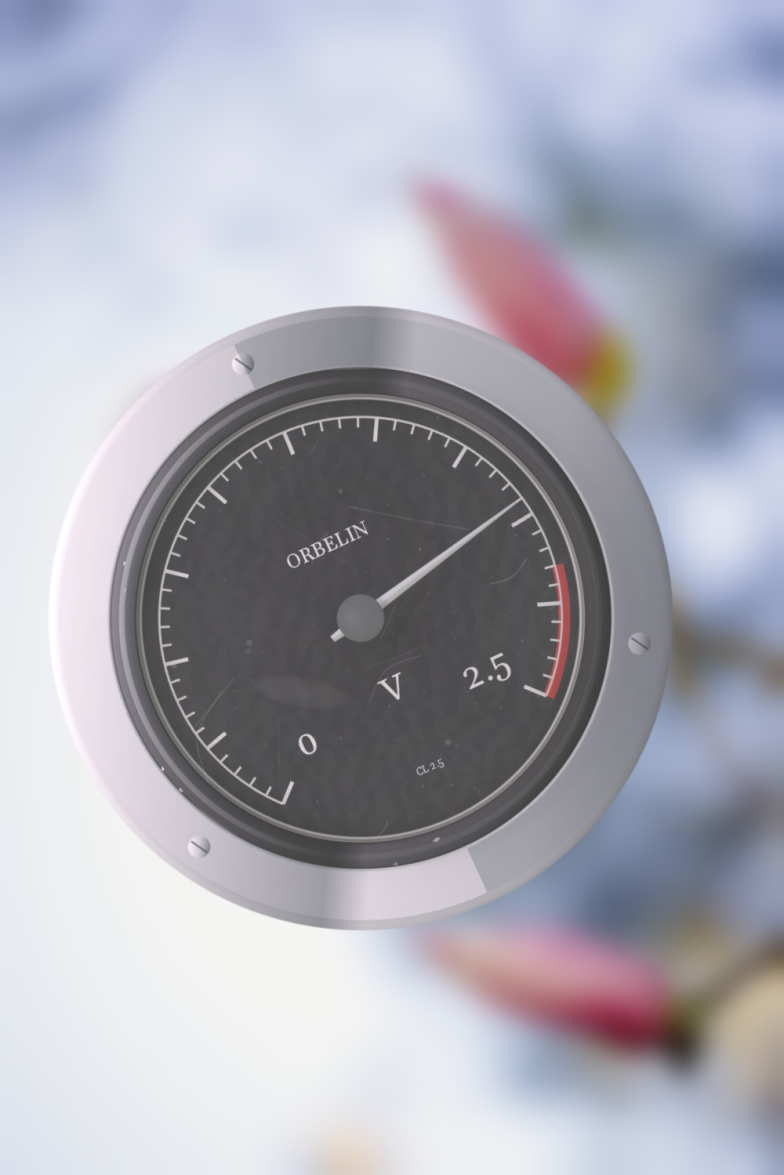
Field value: {"value": 1.95, "unit": "V"}
